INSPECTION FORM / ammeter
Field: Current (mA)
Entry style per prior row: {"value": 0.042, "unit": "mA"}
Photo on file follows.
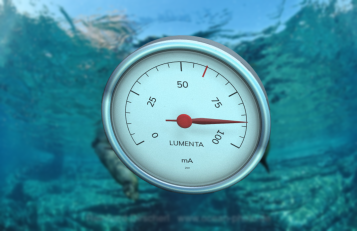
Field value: {"value": 87.5, "unit": "mA"}
